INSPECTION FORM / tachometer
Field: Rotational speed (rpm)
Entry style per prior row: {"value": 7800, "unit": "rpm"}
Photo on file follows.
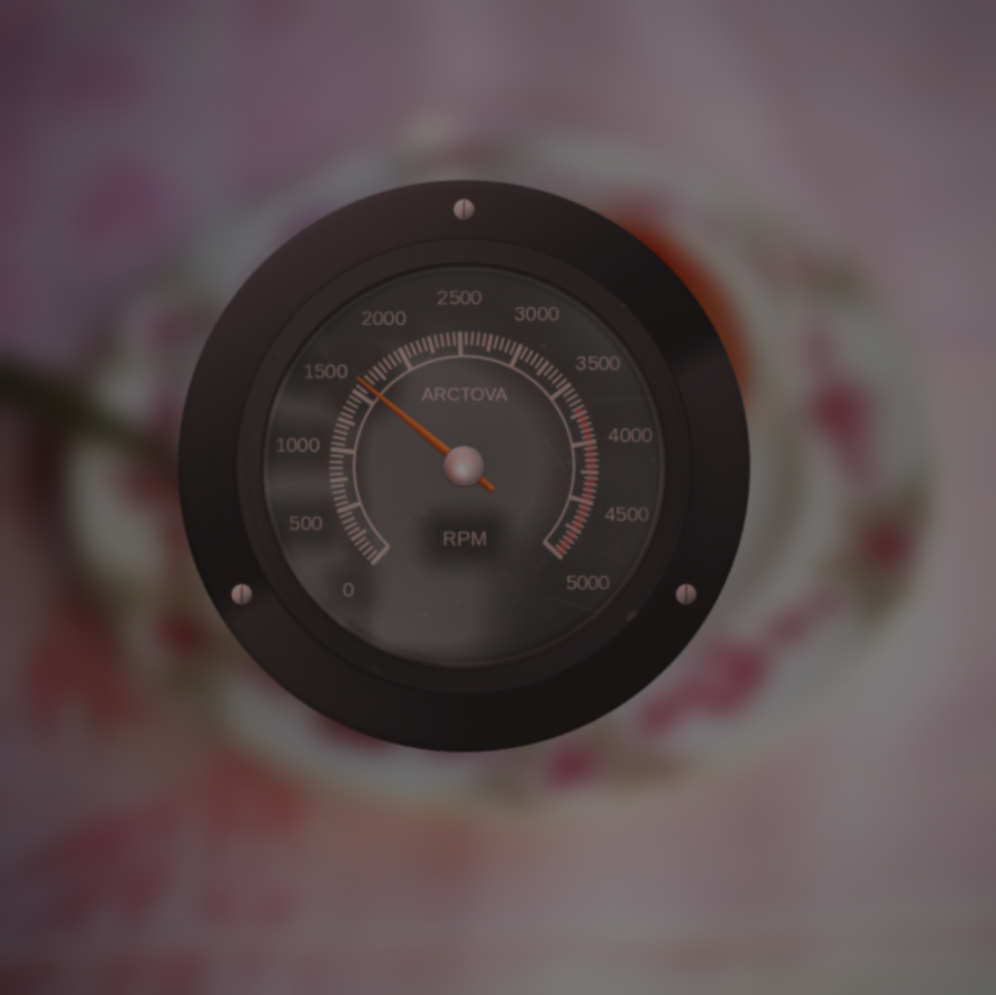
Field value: {"value": 1600, "unit": "rpm"}
